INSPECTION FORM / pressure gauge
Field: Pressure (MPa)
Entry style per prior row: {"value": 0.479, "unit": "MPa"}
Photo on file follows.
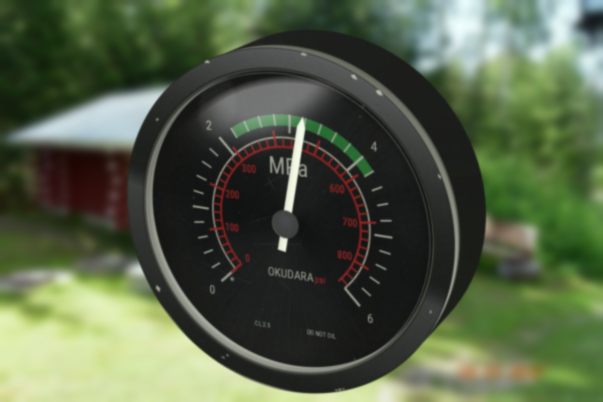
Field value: {"value": 3.2, "unit": "MPa"}
